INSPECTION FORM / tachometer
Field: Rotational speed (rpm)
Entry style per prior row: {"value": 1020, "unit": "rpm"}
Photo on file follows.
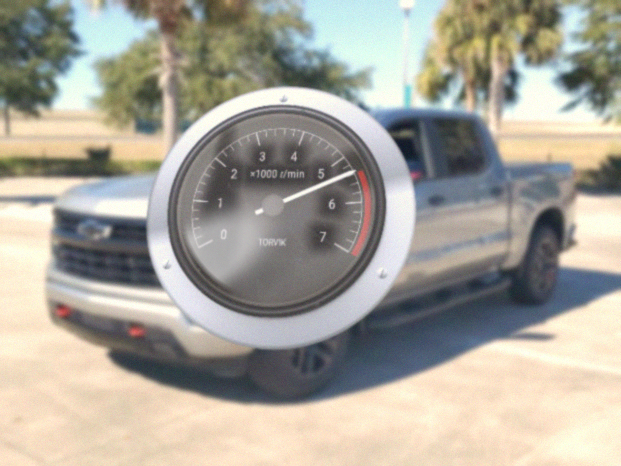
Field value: {"value": 5400, "unit": "rpm"}
